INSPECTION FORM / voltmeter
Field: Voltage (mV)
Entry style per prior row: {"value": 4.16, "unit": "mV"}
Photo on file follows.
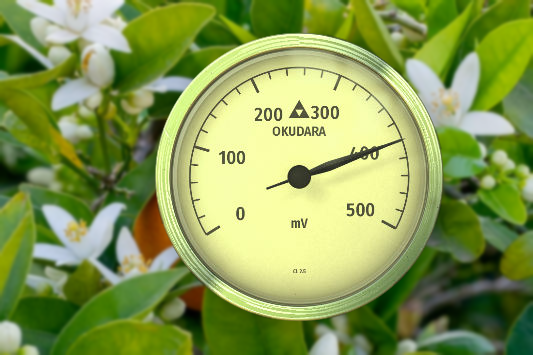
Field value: {"value": 400, "unit": "mV"}
